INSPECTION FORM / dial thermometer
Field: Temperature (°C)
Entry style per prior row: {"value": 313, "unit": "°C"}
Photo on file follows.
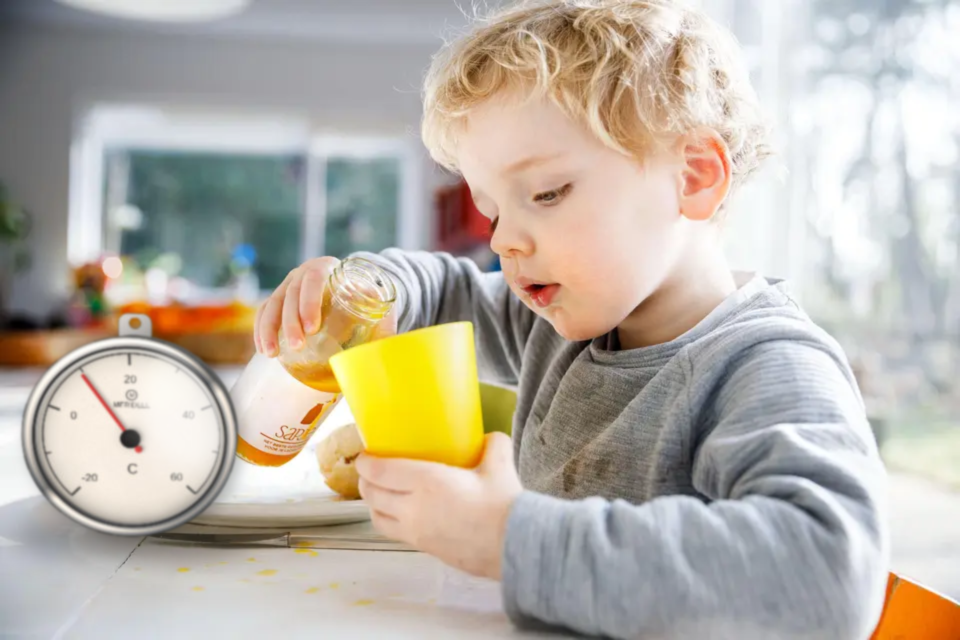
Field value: {"value": 10, "unit": "°C"}
